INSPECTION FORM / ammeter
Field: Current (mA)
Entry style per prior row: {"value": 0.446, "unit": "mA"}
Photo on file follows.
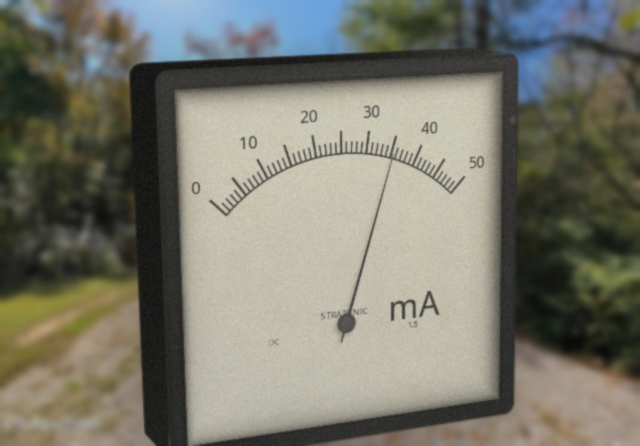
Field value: {"value": 35, "unit": "mA"}
